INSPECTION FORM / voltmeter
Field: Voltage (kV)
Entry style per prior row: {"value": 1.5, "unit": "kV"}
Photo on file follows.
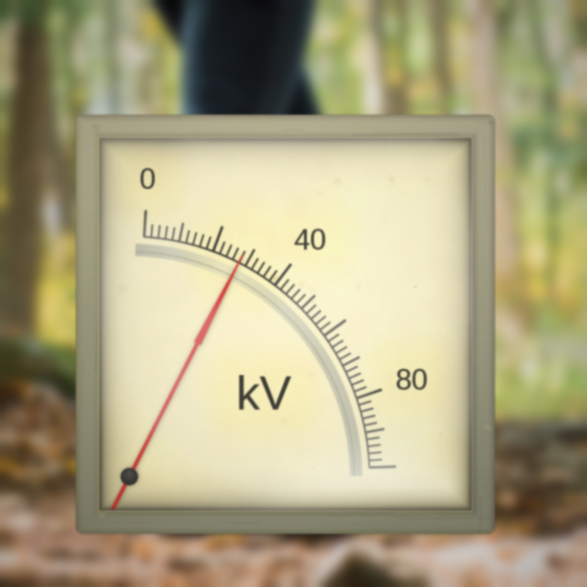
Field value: {"value": 28, "unit": "kV"}
